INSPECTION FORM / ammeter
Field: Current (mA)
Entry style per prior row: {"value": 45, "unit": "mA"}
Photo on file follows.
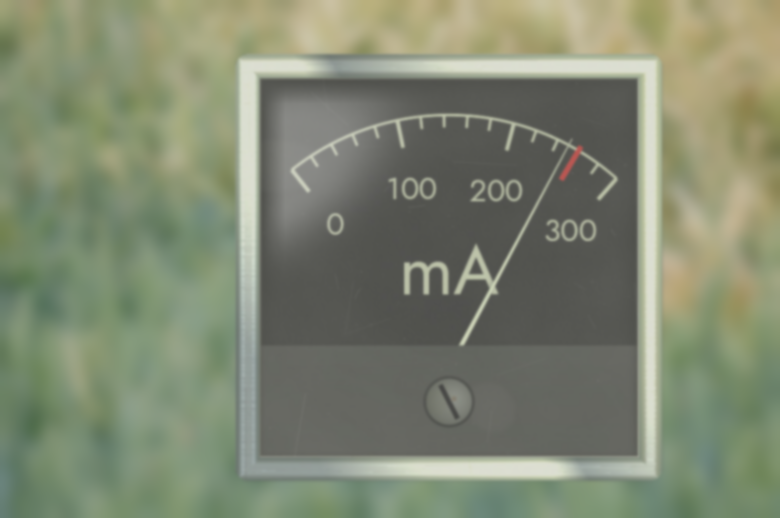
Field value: {"value": 250, "unit": "mA"}
